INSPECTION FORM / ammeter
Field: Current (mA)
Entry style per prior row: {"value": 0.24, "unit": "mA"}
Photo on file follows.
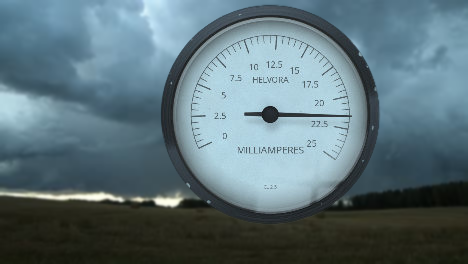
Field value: {"value": 21.5, "unit": "mA"}
